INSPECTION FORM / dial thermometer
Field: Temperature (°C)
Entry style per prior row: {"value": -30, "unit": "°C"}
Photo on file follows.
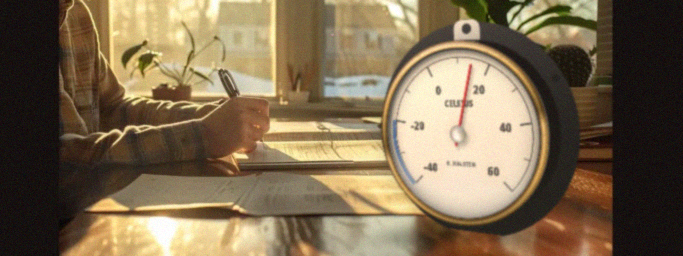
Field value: {"value": 15, "unit": "°C"}
